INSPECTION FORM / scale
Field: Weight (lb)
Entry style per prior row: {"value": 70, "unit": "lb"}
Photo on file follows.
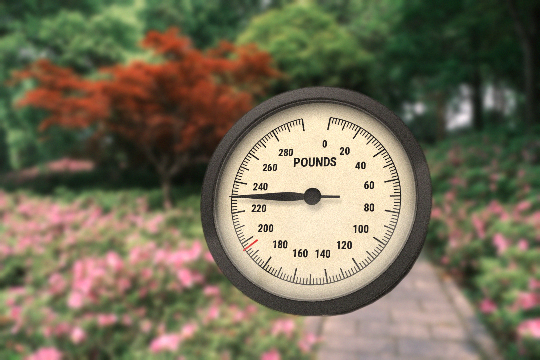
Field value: {"value": 230, "unit": "lb"}
